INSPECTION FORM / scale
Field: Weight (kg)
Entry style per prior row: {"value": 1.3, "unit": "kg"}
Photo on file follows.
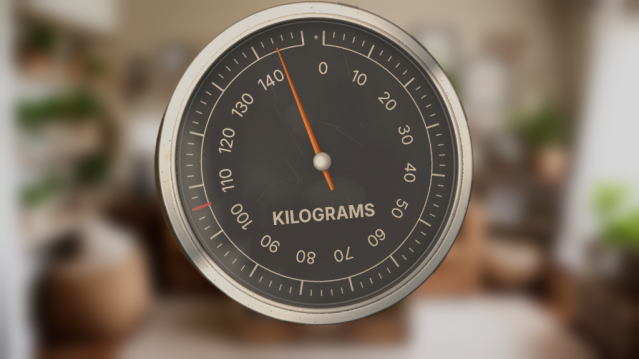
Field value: {"value": 144, "unit": "kg"}
